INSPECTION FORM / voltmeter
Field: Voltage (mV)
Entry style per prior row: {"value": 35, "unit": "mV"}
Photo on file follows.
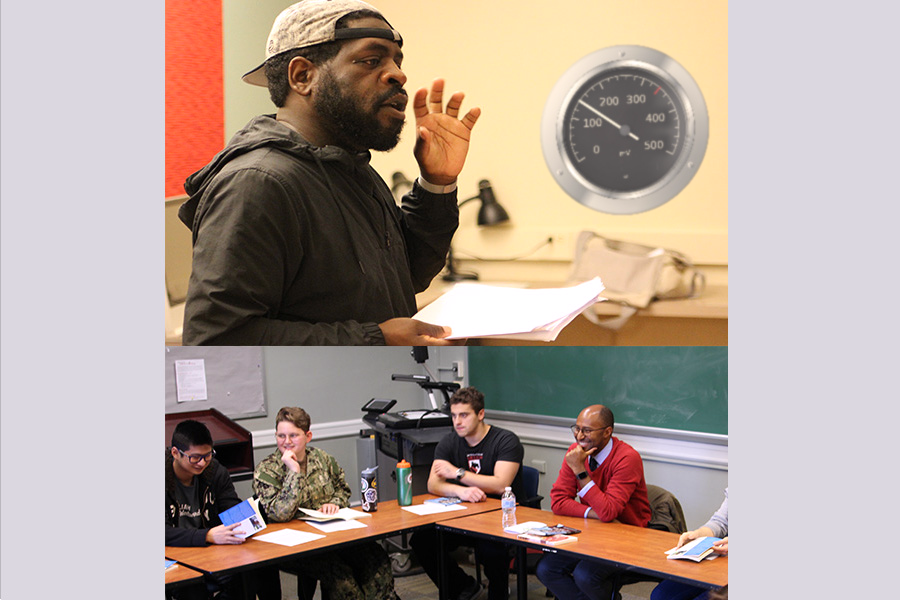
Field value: {"value": 140, "unit": "mV"}
